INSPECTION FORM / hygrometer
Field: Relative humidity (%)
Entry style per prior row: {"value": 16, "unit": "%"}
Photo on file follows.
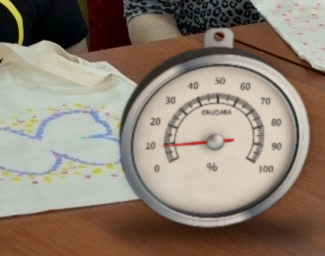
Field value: {"value": 10, "unit": "%"}
